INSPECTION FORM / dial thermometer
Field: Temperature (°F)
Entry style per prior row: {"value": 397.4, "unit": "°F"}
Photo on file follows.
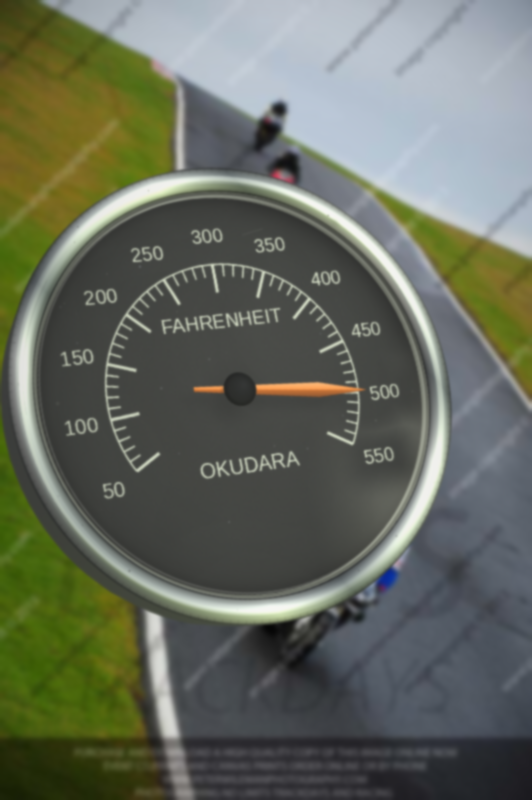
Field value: {"value": 500, "unit": "°F"}
